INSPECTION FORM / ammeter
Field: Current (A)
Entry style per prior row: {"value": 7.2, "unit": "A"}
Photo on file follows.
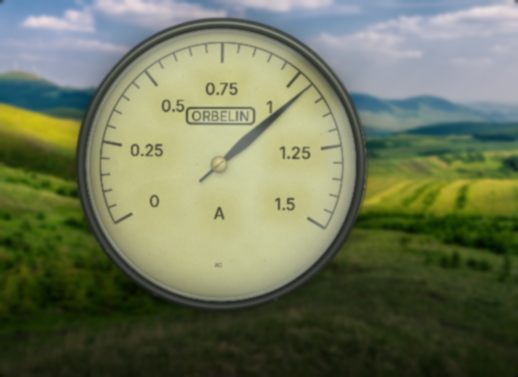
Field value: {"value": 1.05, "unit": "A"}
